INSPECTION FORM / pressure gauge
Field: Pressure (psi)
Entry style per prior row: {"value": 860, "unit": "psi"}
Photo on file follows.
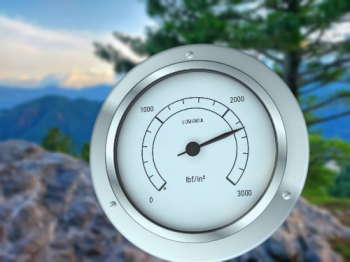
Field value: {"value": 2300, "unit": "psi"}
